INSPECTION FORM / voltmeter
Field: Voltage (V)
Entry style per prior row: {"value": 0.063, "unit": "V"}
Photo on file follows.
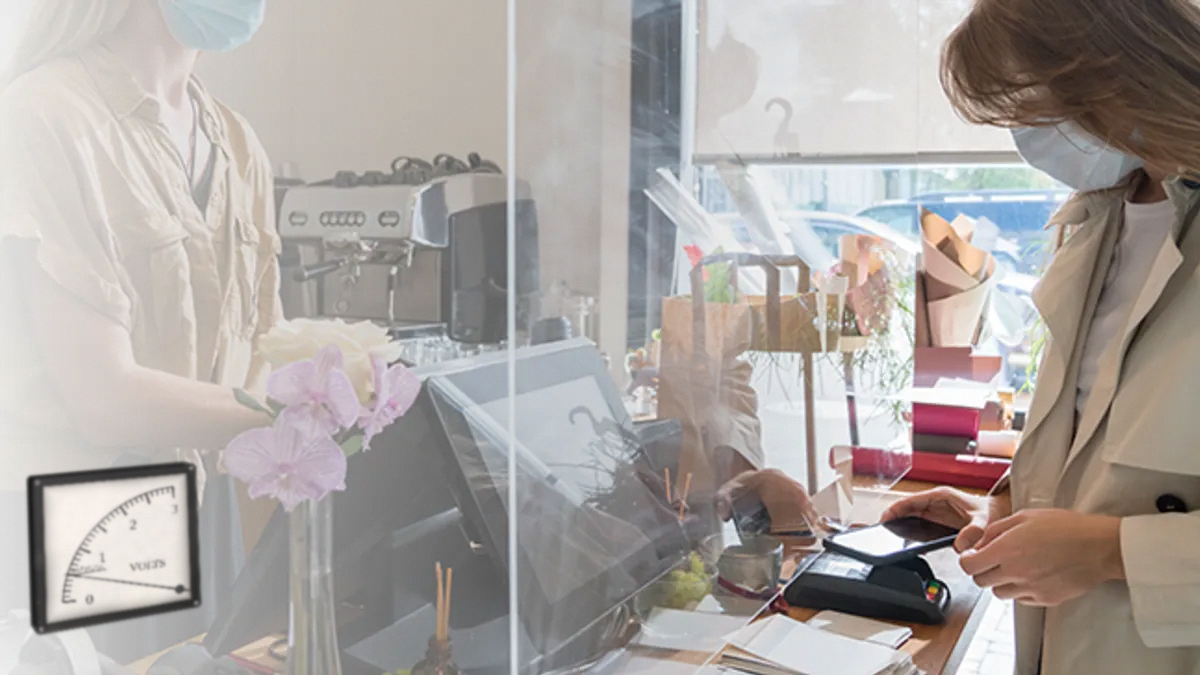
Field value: {"value": 0.5, "unit": "V"}
